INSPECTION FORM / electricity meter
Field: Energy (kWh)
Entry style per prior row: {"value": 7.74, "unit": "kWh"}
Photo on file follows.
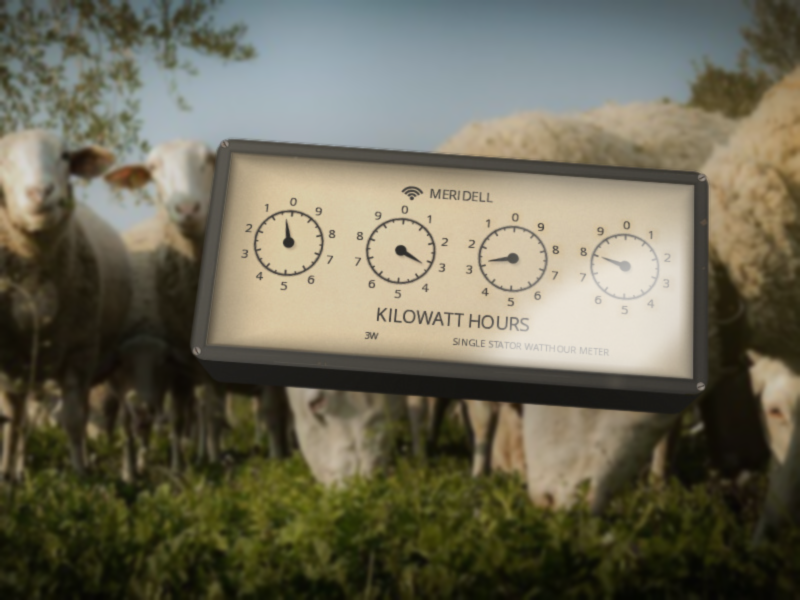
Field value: {"value": 328, "unit": "kWh"}
